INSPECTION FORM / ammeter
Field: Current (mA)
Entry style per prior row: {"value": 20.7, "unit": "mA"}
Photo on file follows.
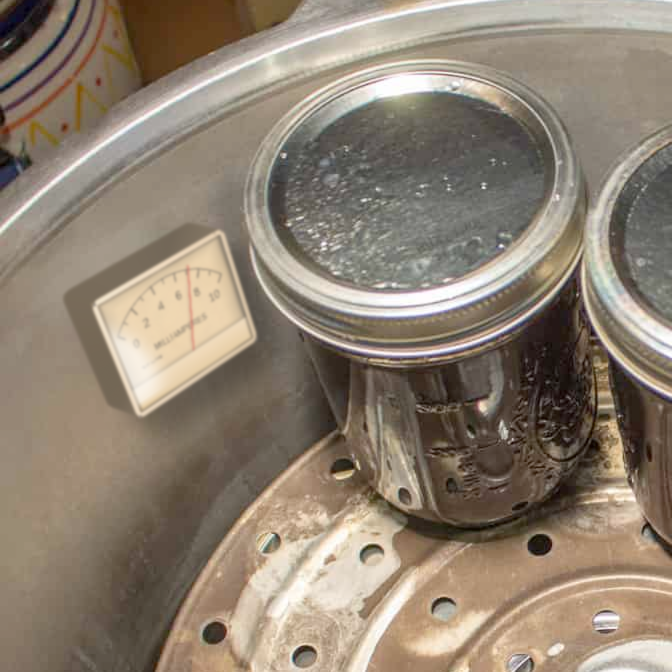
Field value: {"value": 7, "unit": "mA"}
